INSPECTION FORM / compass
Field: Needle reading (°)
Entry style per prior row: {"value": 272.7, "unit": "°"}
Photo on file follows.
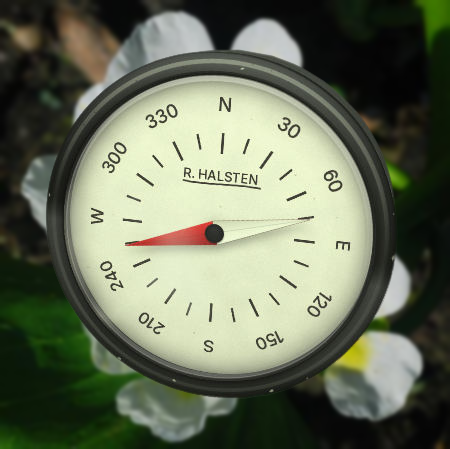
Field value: {"value": 255, "unit": "°"}
